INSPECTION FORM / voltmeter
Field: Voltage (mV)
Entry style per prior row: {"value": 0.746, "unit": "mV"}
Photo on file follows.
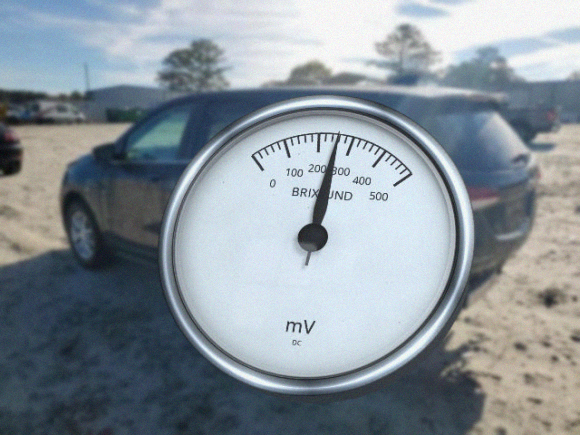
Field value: {"value": 260, "unit": "mV"}
